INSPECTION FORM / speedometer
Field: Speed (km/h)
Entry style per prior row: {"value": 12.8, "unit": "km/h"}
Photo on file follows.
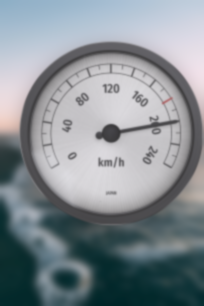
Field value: {"value": 200, "unit": "km/h"}
